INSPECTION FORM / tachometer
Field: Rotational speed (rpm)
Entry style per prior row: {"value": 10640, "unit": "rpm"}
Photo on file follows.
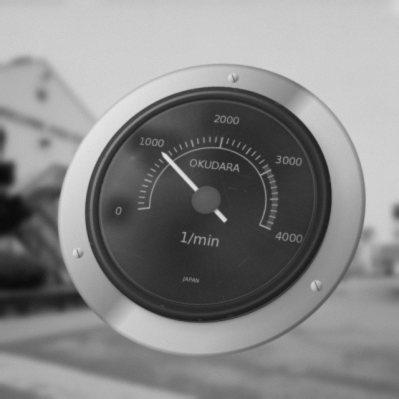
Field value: {"value": 1000, "unit": "rpm"}
